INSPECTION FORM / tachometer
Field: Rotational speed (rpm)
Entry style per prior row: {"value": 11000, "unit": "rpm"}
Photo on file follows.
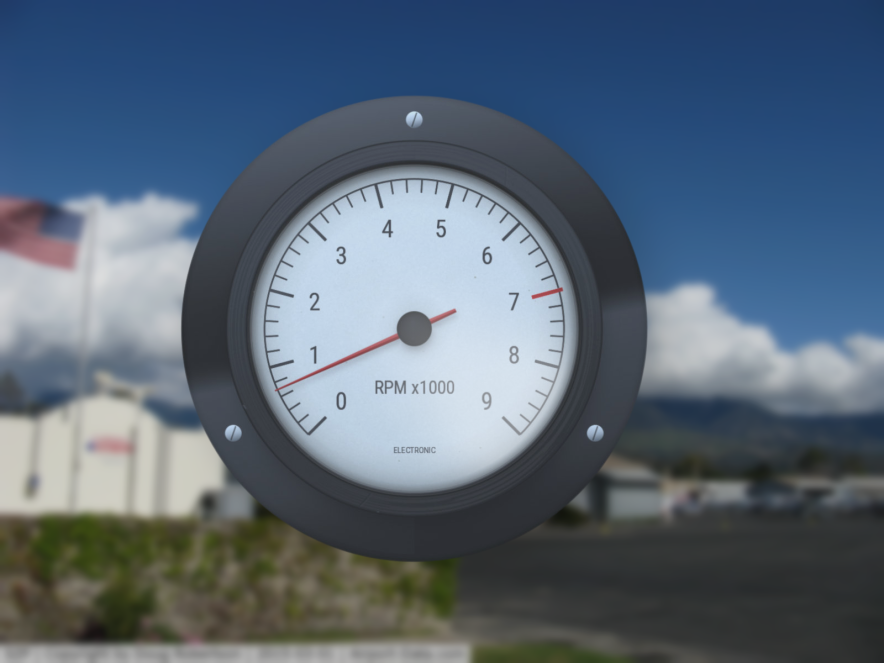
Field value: {"value": 700, "unit": "rpm"}
